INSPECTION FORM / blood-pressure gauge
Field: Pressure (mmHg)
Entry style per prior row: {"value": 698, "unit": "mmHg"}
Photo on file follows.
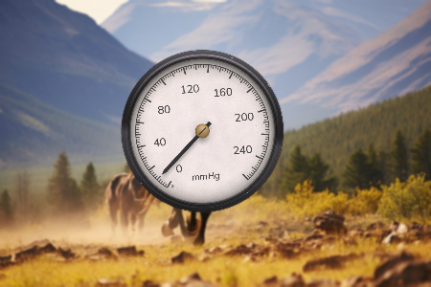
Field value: {"value": 10, "unit": "mmHg"}
